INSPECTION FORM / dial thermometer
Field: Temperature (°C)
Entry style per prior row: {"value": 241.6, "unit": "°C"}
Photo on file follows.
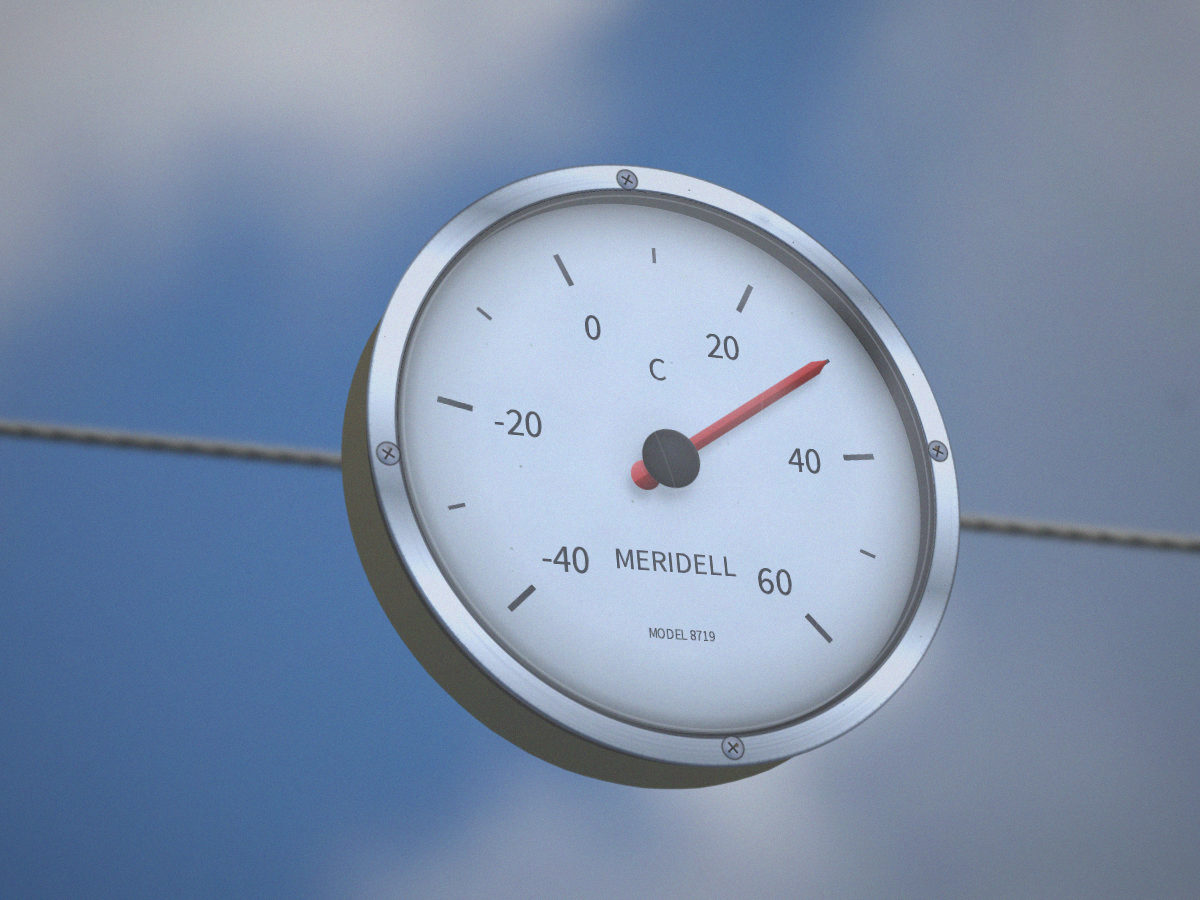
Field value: {"value": 30, "unit": "°C"}
